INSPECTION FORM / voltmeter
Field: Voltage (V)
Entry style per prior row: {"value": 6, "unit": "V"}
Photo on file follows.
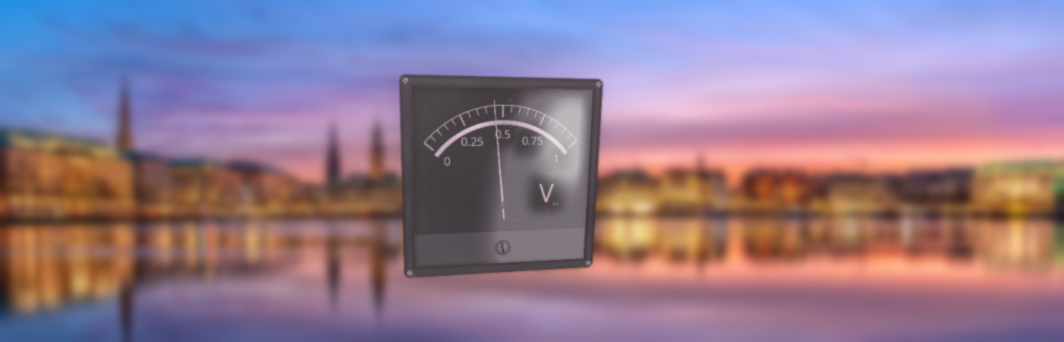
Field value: {"value": 0.45, "unit": "V"}
